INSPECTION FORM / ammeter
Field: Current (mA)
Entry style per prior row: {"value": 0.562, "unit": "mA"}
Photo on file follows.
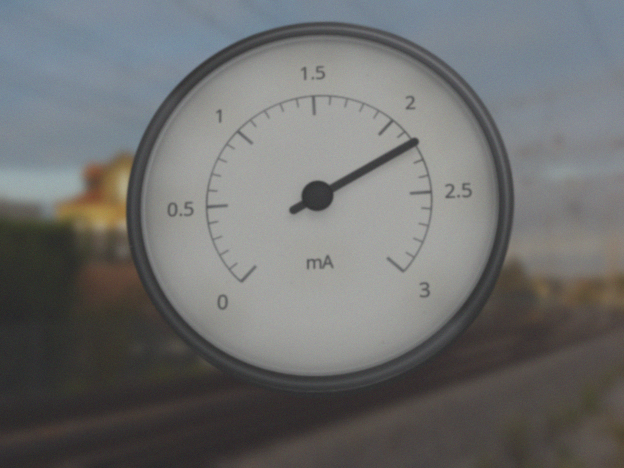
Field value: {"value": 2.2, "unit": "mA"}
